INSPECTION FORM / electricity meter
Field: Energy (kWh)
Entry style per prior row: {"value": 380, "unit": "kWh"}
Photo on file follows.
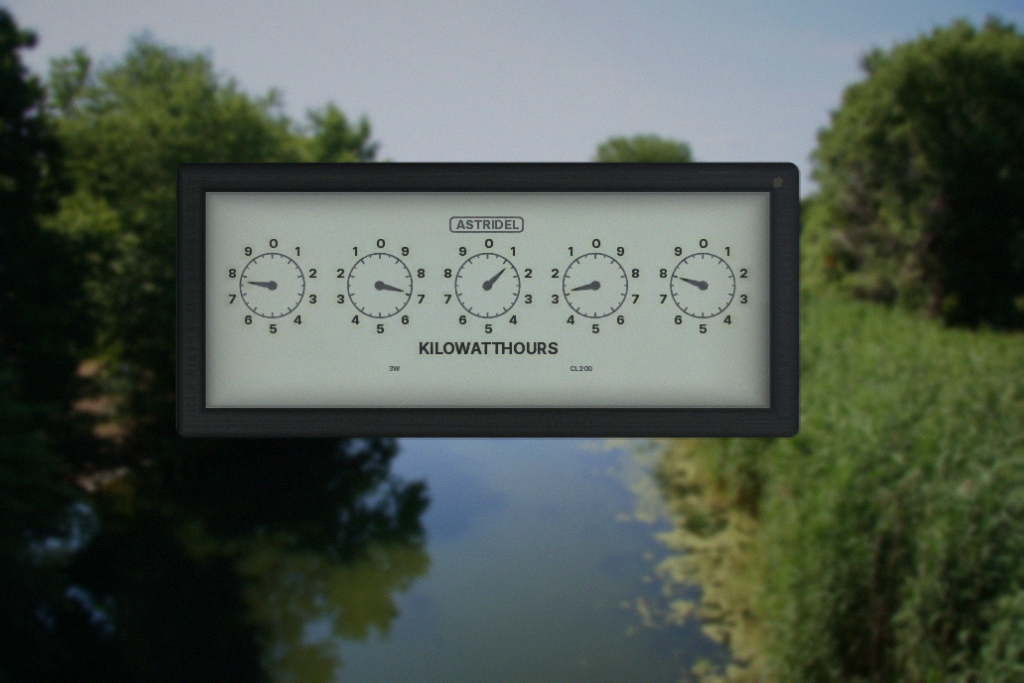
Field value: {"value": 77128, "unit": "kWh"}
